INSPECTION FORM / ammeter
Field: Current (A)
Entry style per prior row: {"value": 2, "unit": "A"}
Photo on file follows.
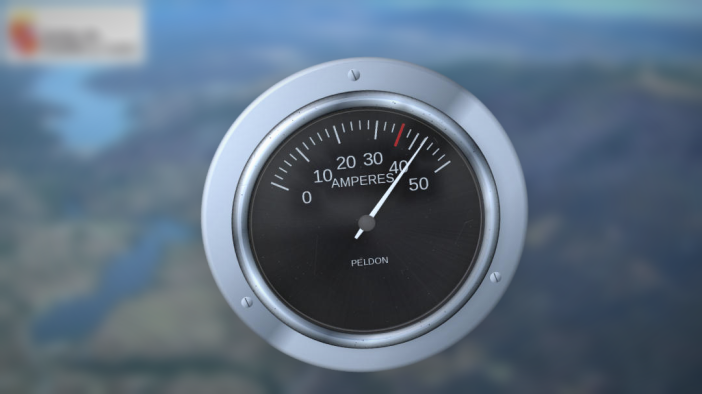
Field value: {"value": 42, "unit": "A"}
